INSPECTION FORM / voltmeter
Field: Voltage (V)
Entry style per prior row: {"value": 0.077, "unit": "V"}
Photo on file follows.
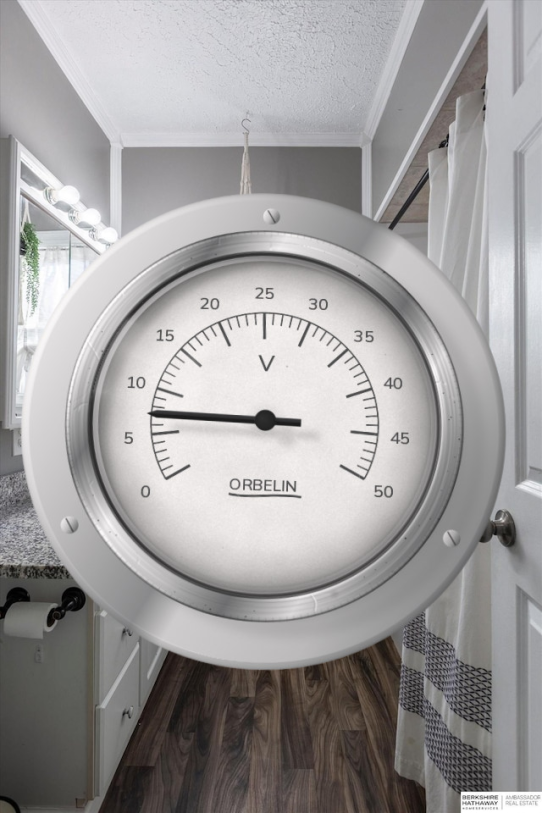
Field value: {"value": 7, "unit": "V"}
